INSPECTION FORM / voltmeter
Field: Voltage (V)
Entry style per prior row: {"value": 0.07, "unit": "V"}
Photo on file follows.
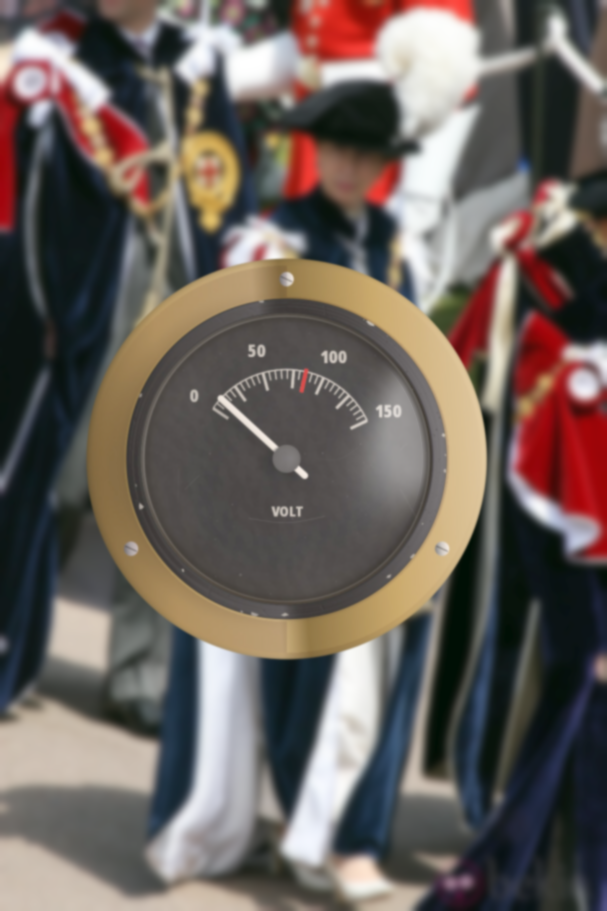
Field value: {"value": 10, "unit": "V"}
